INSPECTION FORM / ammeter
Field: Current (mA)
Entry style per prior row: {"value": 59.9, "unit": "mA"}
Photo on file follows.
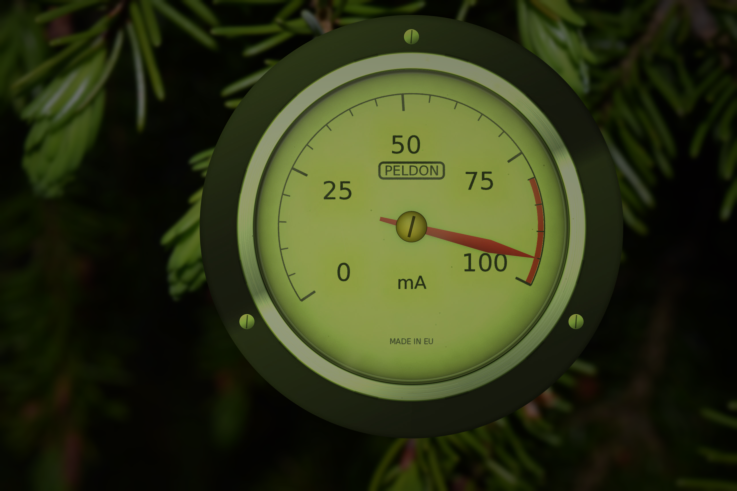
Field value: {"value": 95, "unit": "mA"}
